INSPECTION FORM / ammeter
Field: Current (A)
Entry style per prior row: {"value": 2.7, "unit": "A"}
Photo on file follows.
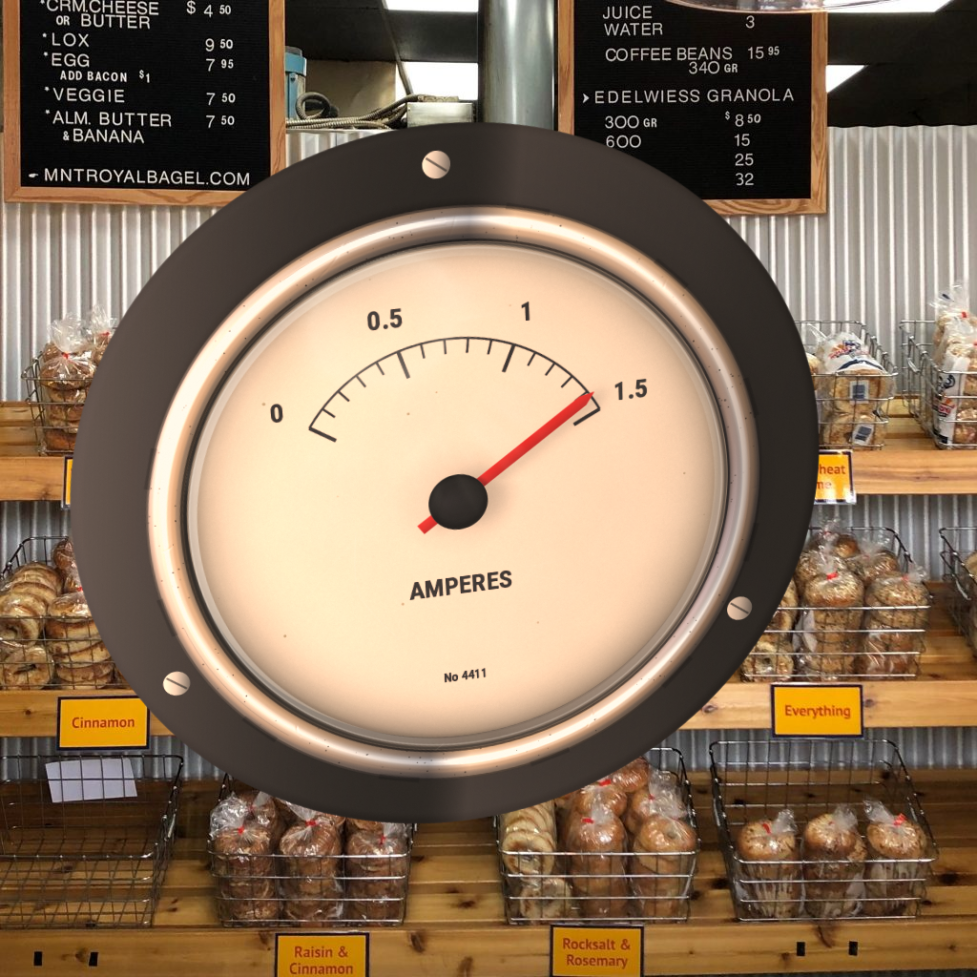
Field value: {"value": 1.4, "unit": "A"}
